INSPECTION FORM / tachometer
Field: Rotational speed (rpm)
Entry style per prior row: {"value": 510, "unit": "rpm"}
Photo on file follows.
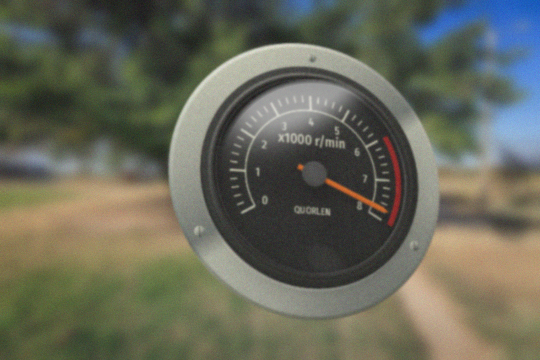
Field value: {"value": 7800, "unit": "rpm"}
